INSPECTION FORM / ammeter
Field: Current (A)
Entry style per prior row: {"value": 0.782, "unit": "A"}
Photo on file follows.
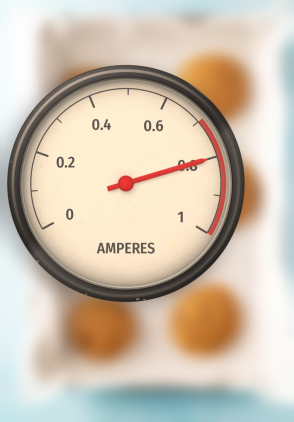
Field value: {"value": 0.8, "unit": "A"}
